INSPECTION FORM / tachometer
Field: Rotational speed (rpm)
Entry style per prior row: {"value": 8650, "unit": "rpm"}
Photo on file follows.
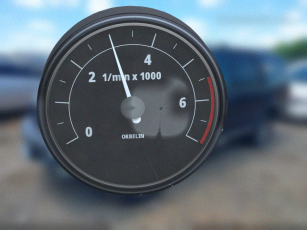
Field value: {"value": 3000, "unit": "rpm"}
